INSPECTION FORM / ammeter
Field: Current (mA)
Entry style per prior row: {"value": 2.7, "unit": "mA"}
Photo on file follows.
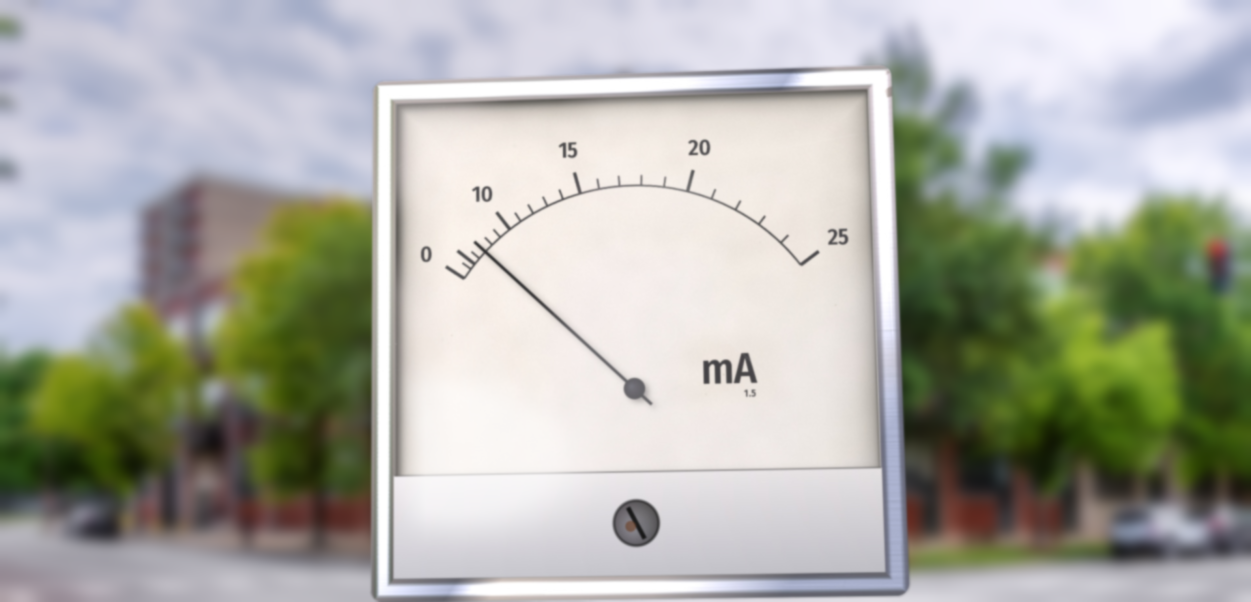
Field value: {"value": 7, "unit": "mA"}
